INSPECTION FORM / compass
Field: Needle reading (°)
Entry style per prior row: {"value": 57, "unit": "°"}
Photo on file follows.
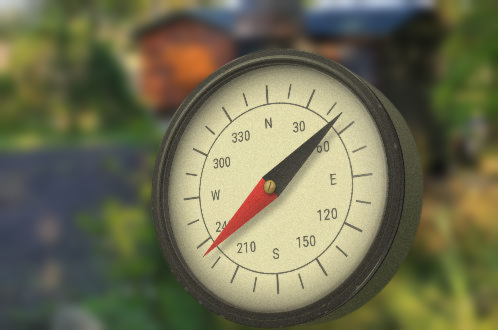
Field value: {"value": 232.5, "unit": "°"}
